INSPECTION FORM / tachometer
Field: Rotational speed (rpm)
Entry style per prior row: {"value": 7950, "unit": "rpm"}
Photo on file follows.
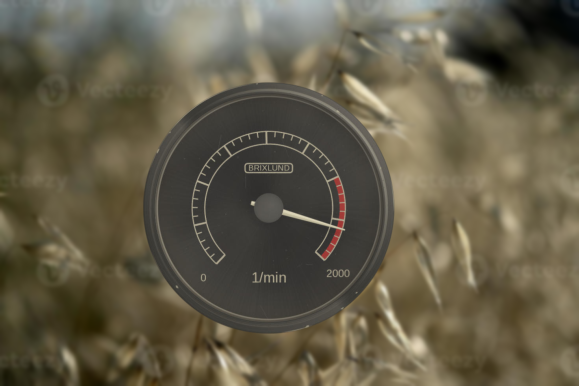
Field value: {"value": 1800, "unit": "rpm"}
